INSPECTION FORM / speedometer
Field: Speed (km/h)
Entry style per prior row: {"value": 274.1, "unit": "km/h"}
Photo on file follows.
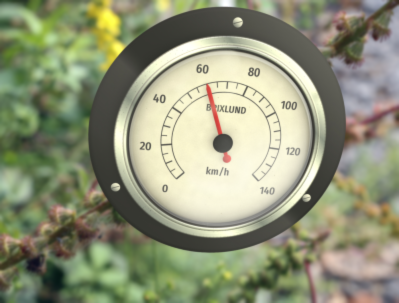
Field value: {"value": 60, "unit": "km/h"}
